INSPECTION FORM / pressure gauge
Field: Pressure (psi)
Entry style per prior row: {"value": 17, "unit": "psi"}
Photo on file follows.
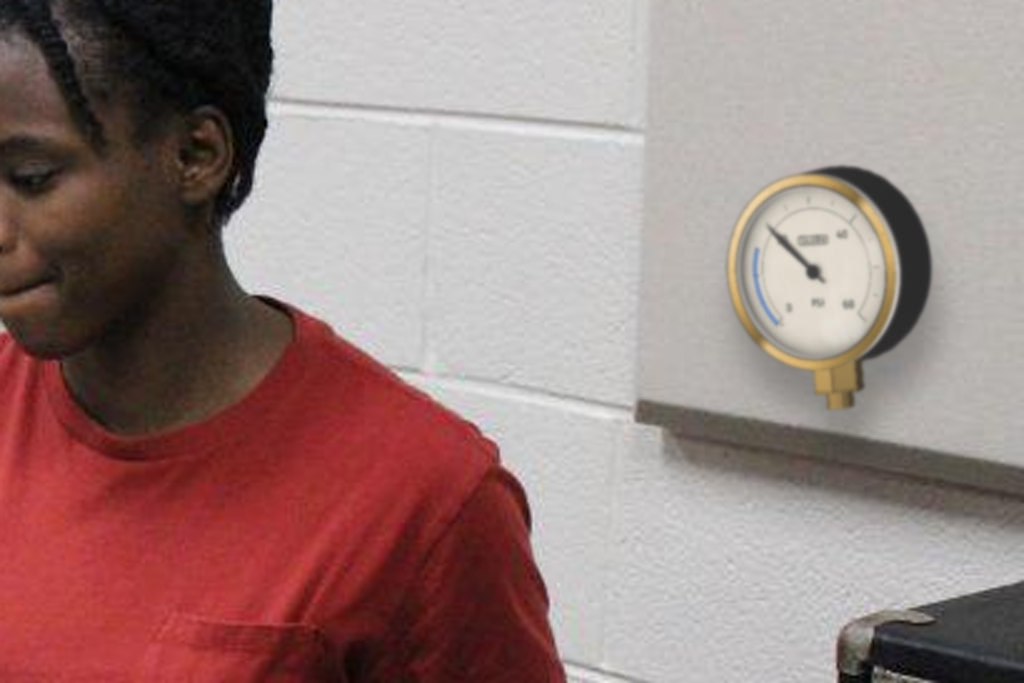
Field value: {"value": 20, "unit": "psi"}
